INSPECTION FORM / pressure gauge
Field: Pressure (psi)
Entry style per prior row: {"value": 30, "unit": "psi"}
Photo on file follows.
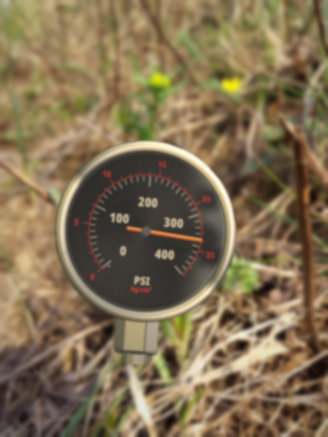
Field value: {"value": 340, "unit": "psi"}
